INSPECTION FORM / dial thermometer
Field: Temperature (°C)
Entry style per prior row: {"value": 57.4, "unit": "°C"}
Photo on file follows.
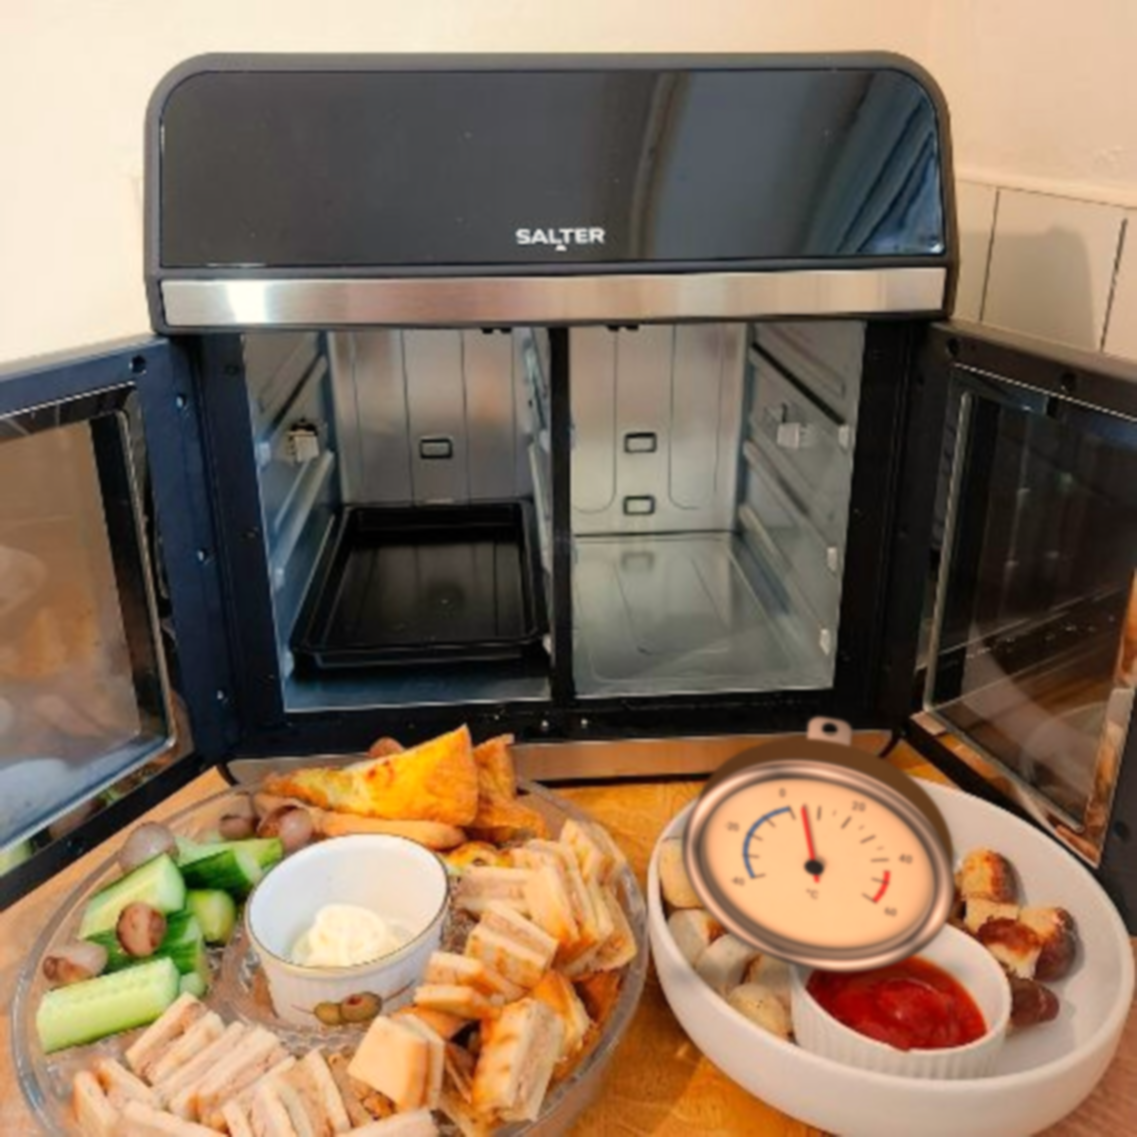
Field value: {"value": 5, "unit": "°C"}
